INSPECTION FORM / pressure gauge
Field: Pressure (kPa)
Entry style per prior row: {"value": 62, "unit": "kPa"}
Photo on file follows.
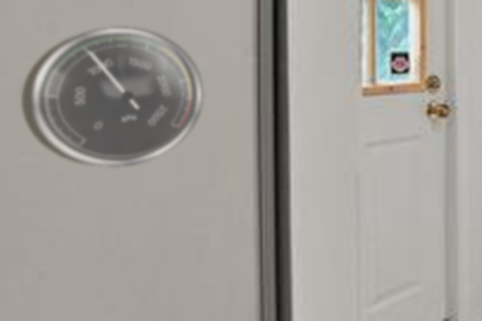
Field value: {"value": 1000, "unit": "kPa"}
